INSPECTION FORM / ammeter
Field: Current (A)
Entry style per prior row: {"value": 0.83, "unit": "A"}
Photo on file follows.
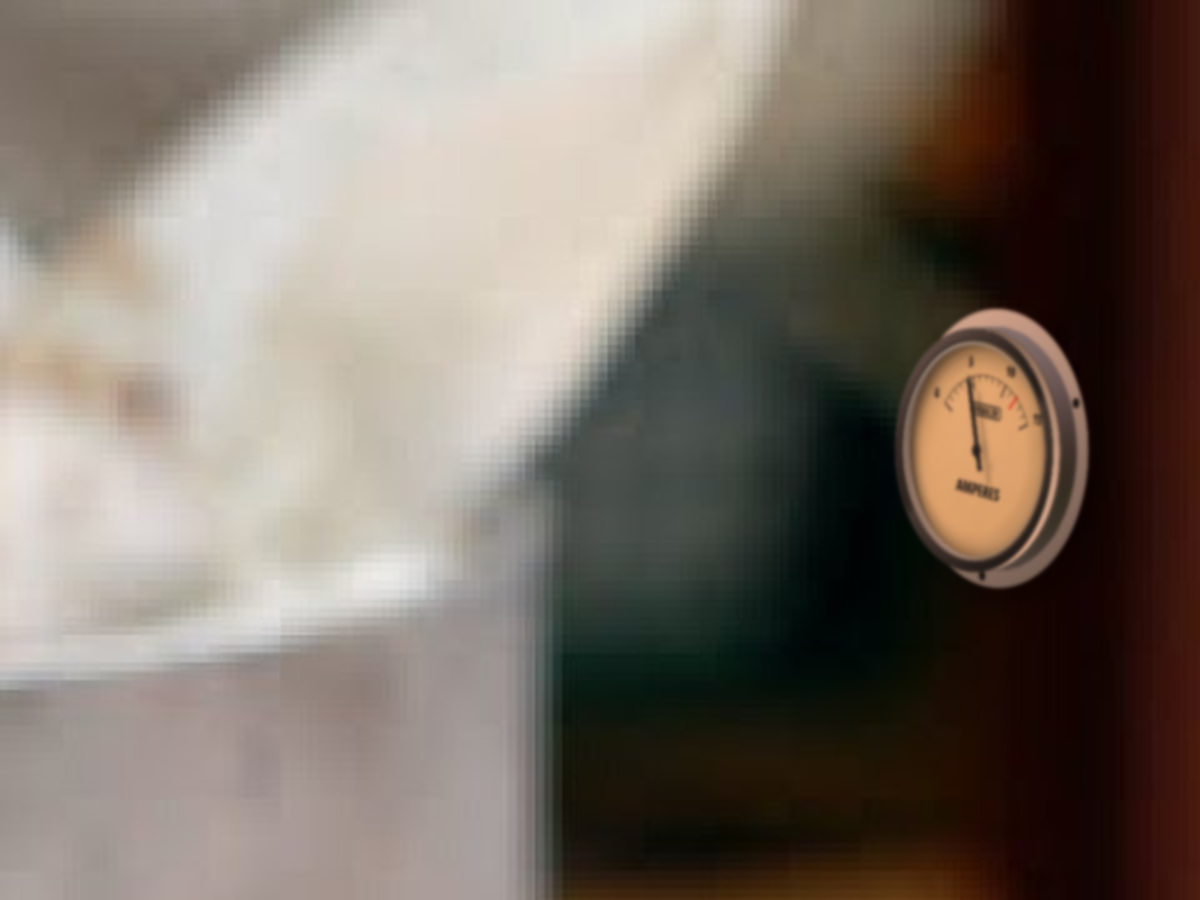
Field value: {"value": 5, "unit": "A"}
